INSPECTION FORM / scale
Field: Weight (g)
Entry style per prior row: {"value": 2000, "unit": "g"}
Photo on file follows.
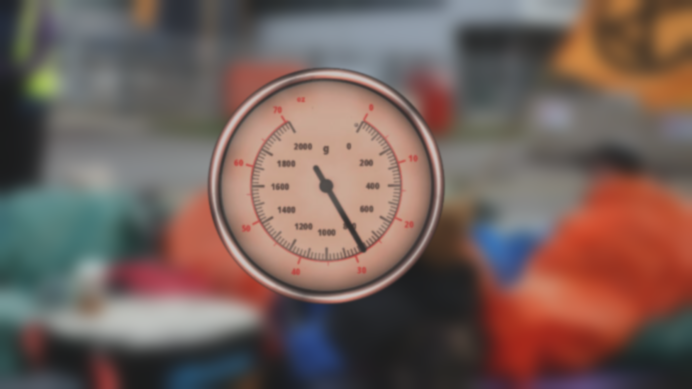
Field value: {"value": 800, "unit": "g"}
